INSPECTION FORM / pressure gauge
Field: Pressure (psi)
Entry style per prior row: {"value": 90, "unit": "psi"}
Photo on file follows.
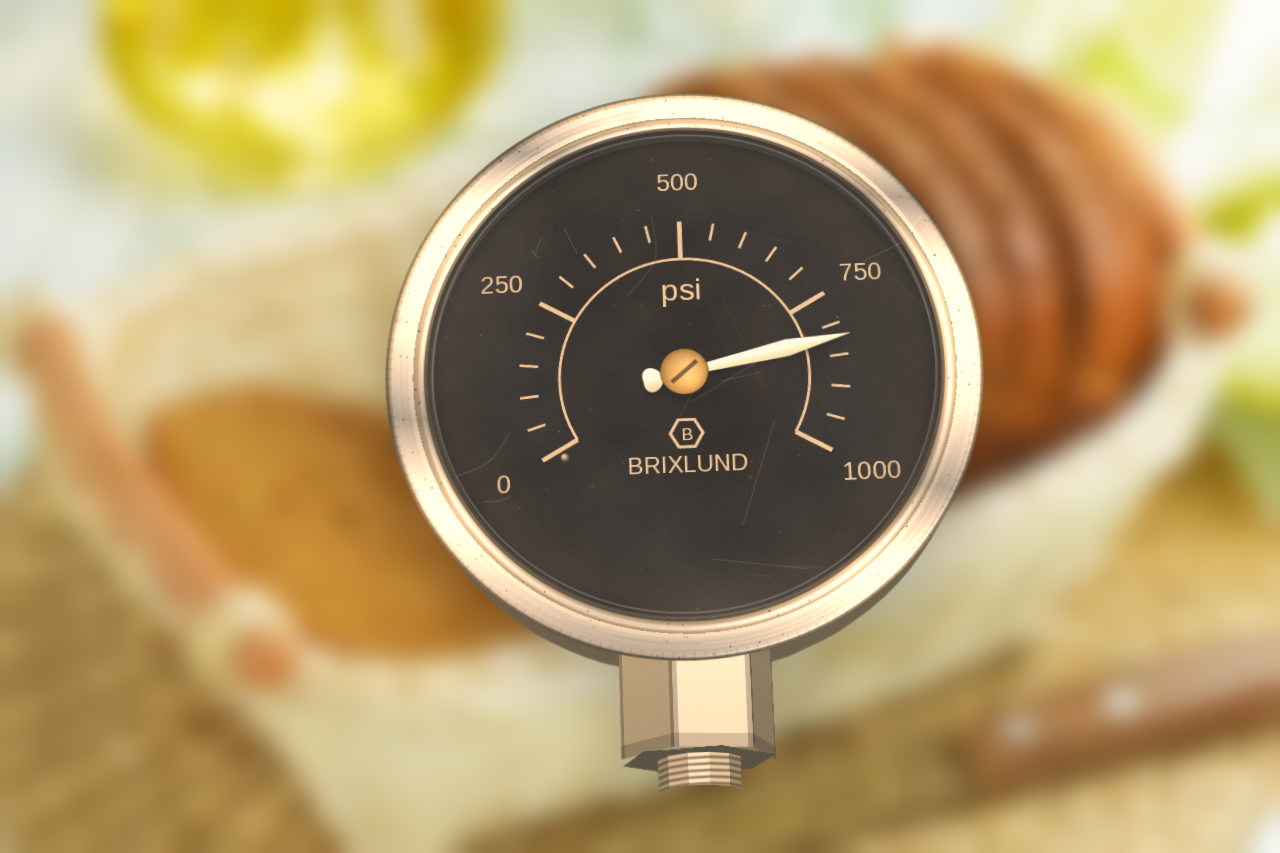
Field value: {"value": 825, "unit": "psi"}
